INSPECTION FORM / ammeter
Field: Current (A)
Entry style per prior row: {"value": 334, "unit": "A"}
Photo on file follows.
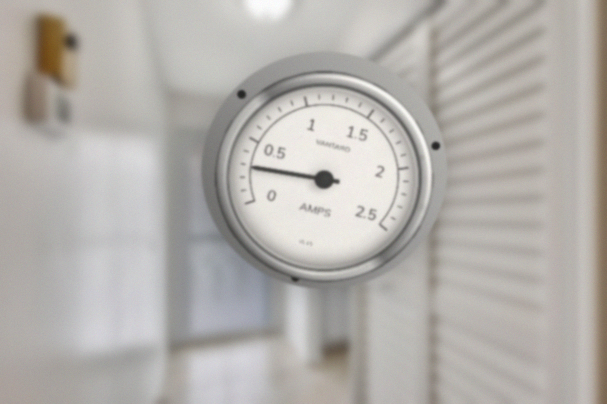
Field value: {"value": 0.3, "unit": "A"}
